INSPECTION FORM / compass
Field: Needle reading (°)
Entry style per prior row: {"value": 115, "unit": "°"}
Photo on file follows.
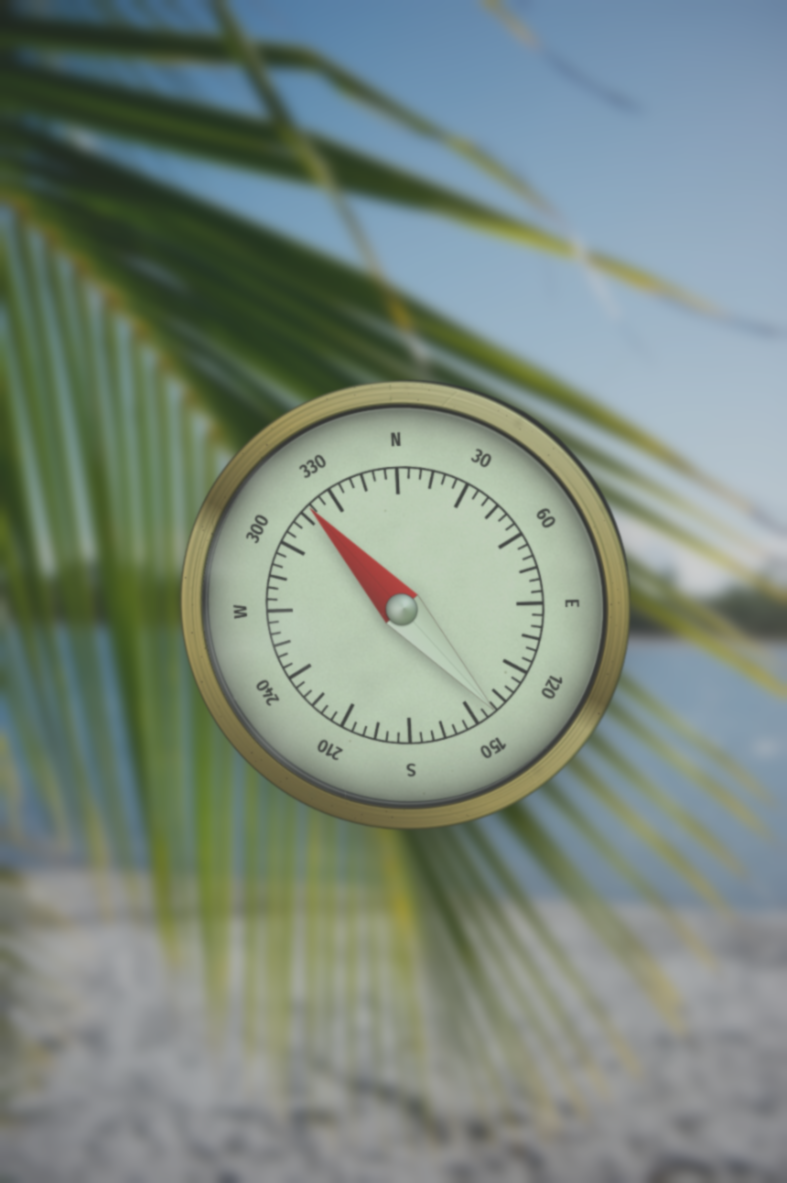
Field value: {"value": 320, "unit": "°"}
